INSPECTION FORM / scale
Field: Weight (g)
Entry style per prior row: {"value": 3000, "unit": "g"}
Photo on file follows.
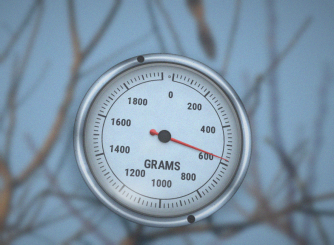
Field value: {"value": 580, "unit": "g"}
